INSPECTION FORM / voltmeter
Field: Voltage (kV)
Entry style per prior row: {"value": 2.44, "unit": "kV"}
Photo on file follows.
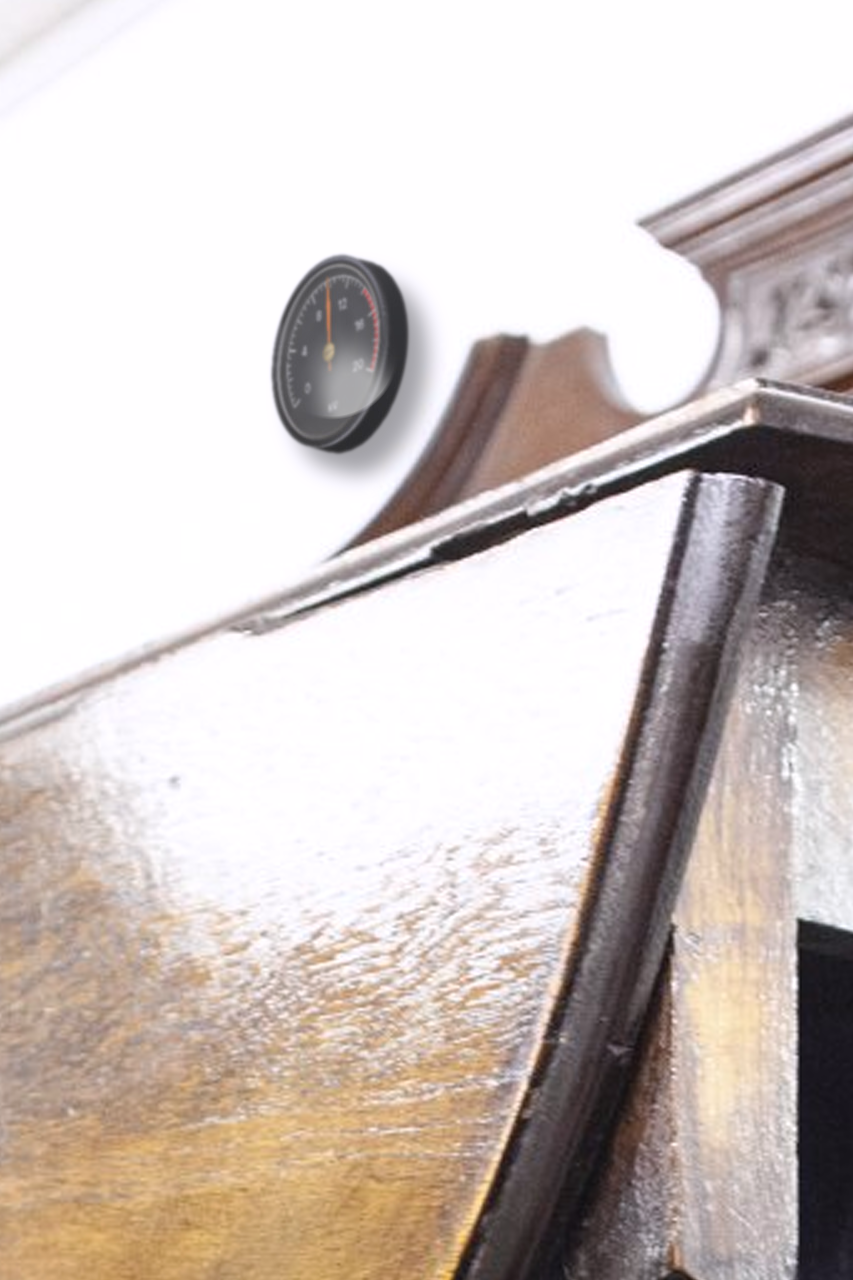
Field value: {"value": 10, "unit": "kV"}
